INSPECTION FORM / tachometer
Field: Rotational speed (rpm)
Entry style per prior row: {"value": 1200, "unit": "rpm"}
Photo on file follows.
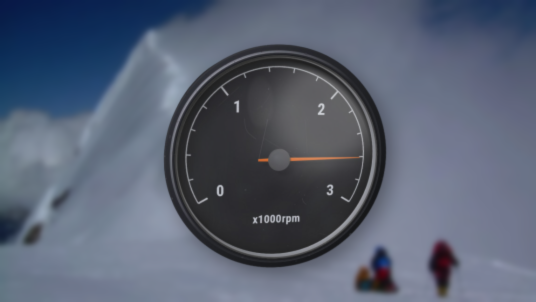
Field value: {"value": 2600, "unit": "rpm"}
